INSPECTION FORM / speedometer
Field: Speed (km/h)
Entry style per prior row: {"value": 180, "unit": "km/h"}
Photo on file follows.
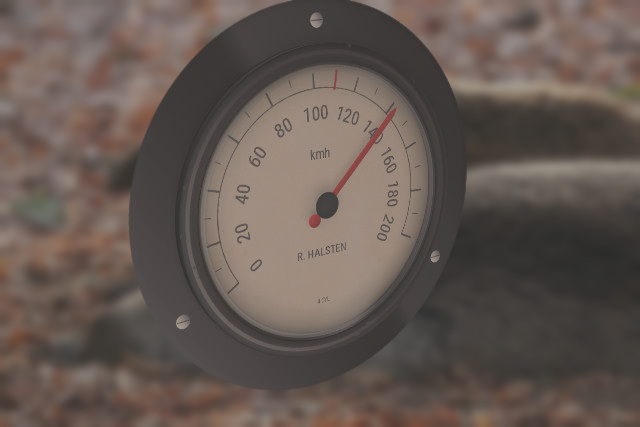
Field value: {"value": 140, "unit": "km/h"}
